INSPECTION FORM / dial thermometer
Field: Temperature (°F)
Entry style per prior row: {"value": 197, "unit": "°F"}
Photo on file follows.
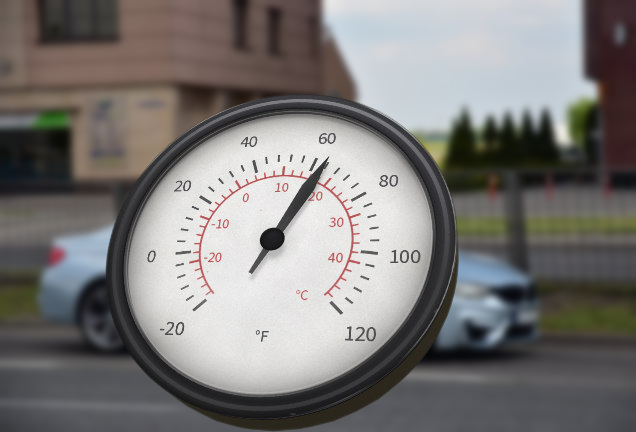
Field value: {"value": 64, "unit": "°F"}
